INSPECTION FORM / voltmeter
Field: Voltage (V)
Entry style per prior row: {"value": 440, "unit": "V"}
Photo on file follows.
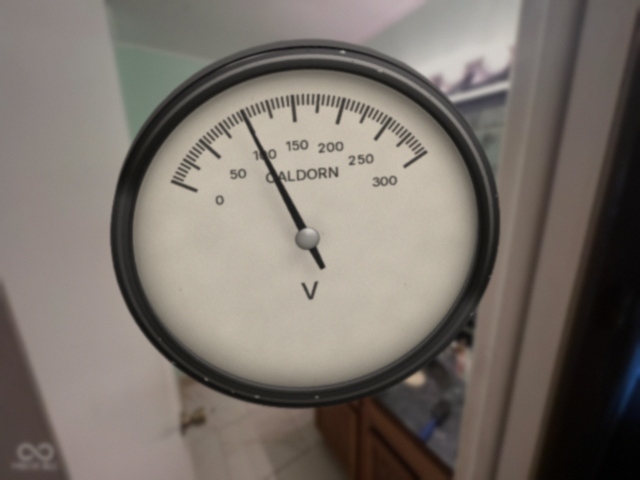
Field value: {"value": 100, "unit": "V"}
